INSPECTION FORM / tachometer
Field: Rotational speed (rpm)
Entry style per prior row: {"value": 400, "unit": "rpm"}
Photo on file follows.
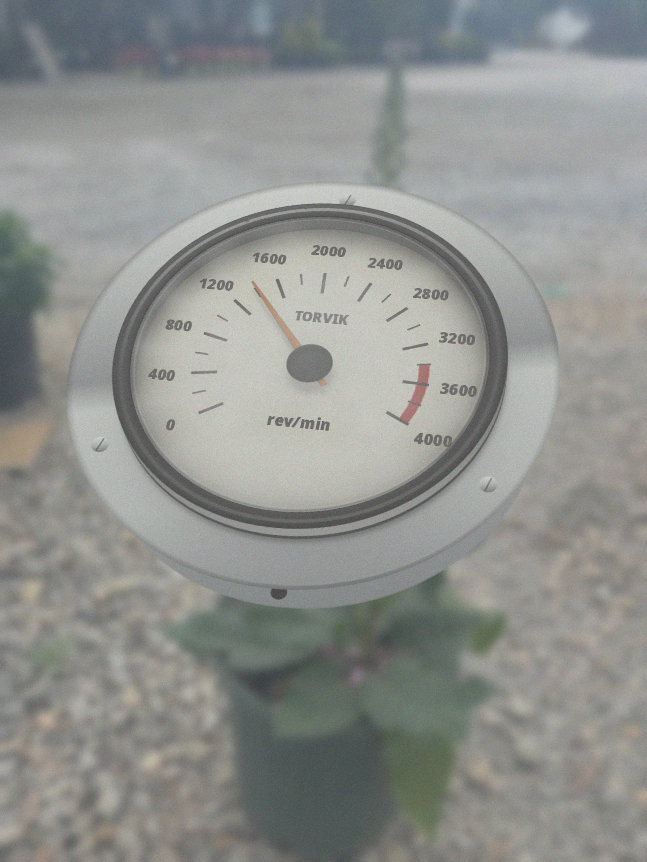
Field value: {"value": 1400, "unit": "rpm"}
